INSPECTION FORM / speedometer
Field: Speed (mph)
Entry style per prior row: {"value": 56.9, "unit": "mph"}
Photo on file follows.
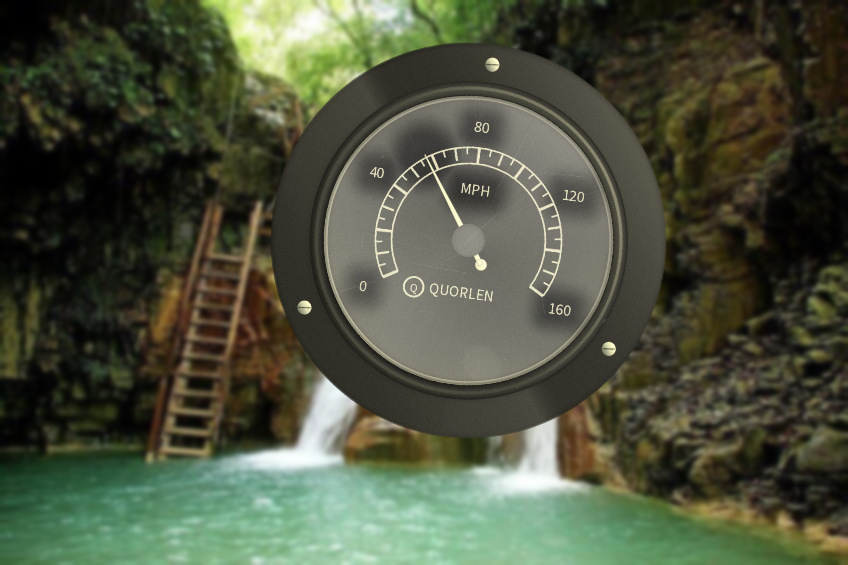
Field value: {"value": 57.5, "unit": "mph"}
